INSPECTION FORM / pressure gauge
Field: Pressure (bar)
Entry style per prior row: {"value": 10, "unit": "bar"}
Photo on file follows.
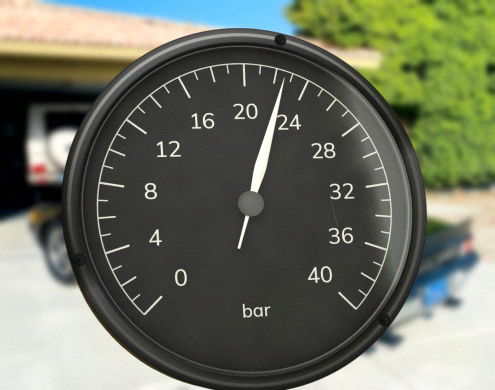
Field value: {"value": 22.5, "unit": "bar"}
